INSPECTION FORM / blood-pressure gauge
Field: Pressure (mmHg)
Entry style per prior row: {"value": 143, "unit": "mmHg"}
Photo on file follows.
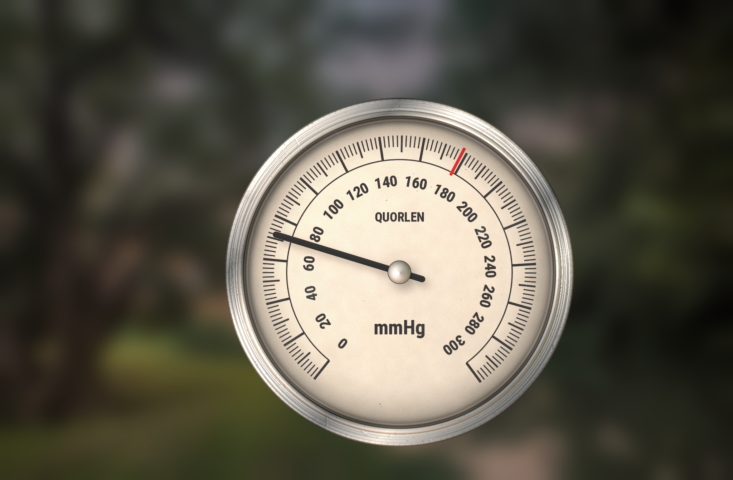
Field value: {"value": 72, "unit": "mmHg"}
